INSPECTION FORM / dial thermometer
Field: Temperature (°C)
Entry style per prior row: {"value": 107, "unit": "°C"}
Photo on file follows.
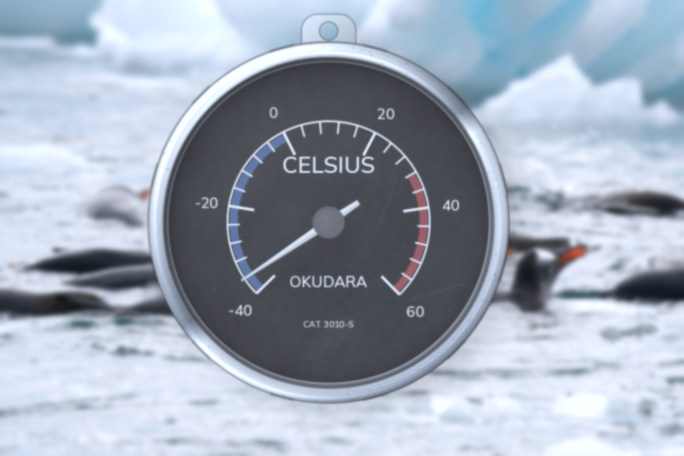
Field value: {"value": -36, "unit": "°C"}
